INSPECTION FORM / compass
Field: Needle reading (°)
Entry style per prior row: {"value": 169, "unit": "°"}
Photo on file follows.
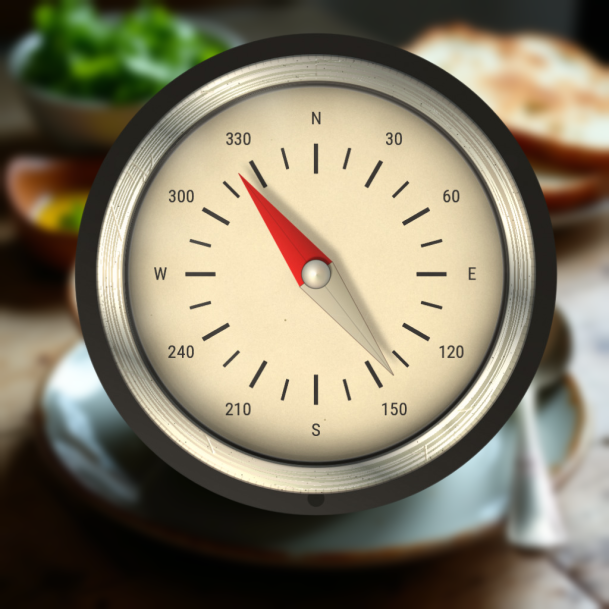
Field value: {"value": 322.5, "unit": "°"}
